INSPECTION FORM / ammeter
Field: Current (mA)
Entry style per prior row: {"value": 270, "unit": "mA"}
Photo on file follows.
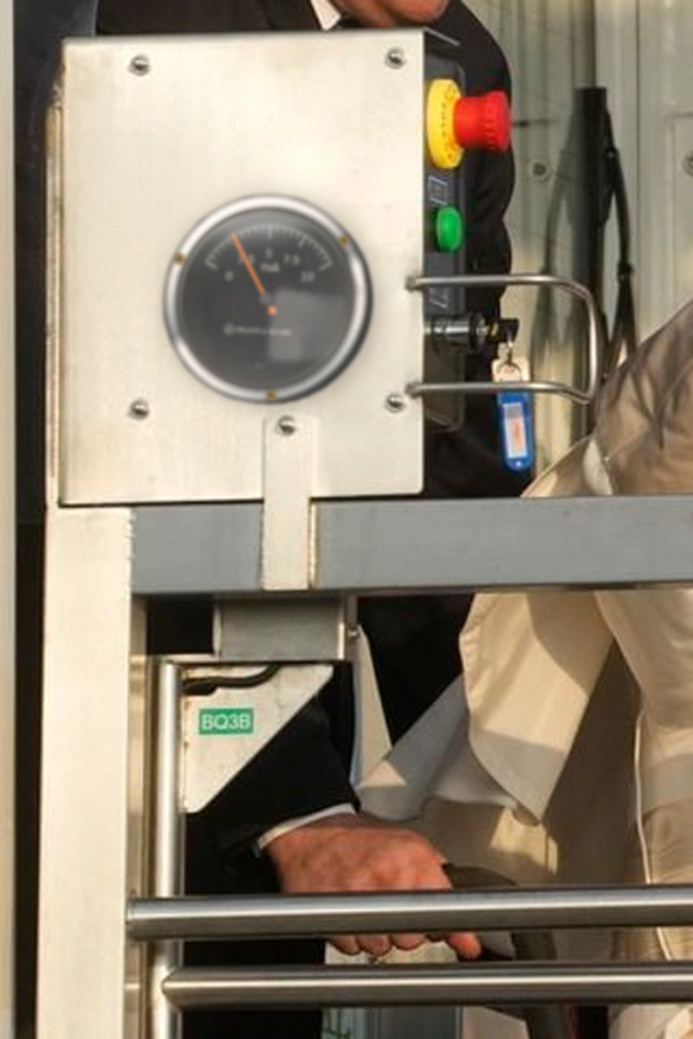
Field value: {"value": 2.5, "unit": "mA"}
